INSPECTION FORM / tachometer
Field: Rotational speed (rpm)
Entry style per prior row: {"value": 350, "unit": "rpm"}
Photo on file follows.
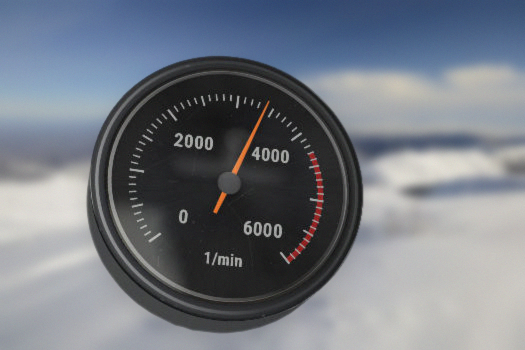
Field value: {"value": 3400, "unit": "rpm"}
